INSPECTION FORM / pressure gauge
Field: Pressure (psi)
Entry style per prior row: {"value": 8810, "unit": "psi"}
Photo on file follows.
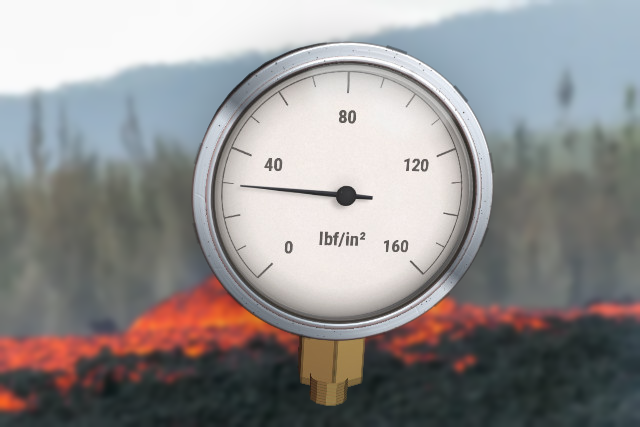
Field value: {"value": 30, "unit": "psi"}
